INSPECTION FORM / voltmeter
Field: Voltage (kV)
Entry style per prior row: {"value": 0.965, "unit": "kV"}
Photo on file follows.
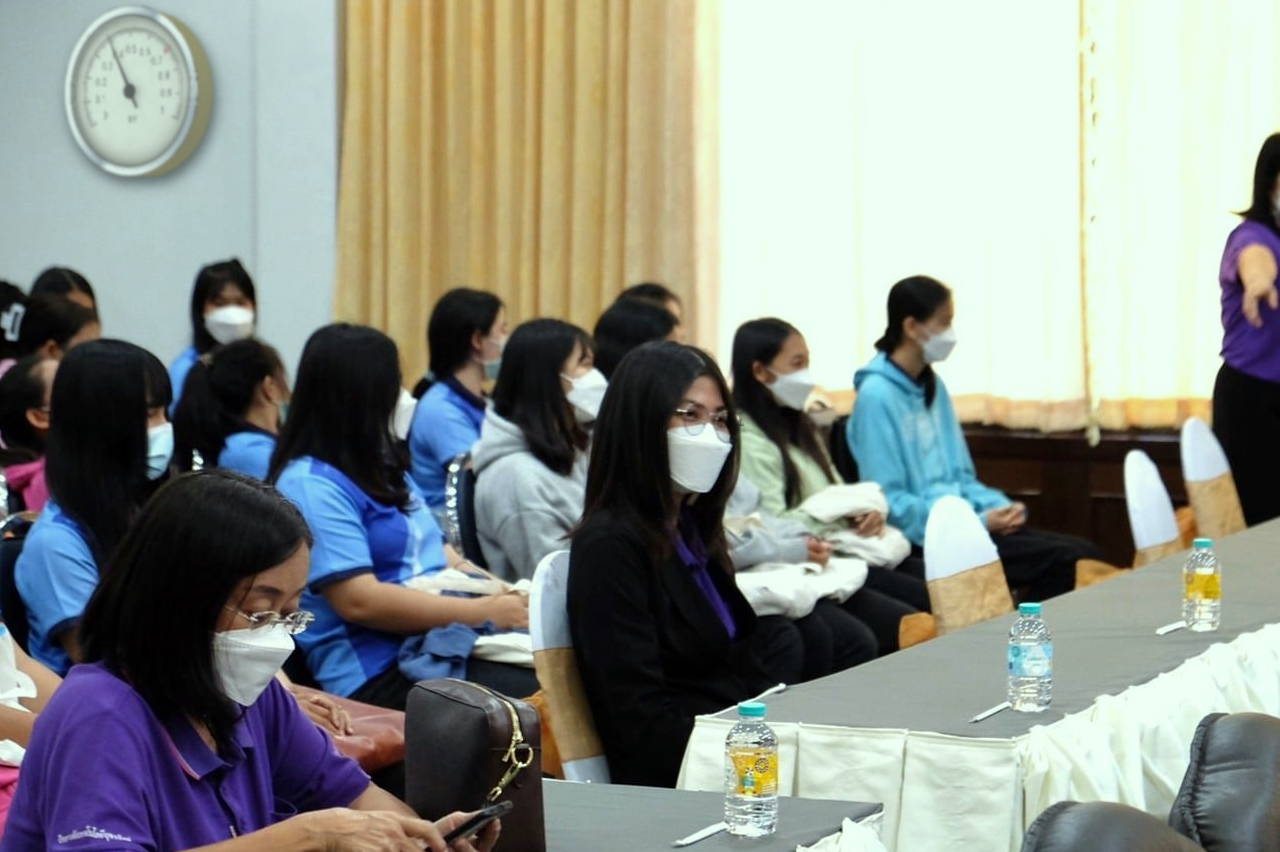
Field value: {"value": 0.4, "unit": "kV"}
